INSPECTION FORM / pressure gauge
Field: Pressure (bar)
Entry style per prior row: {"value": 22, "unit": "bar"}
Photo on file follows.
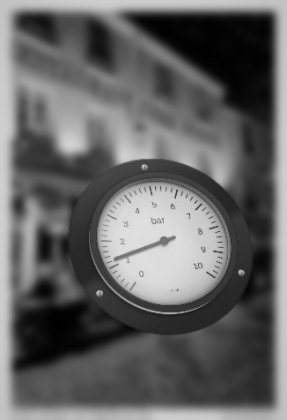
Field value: {"value": 1.2, "unit": "bar"}
